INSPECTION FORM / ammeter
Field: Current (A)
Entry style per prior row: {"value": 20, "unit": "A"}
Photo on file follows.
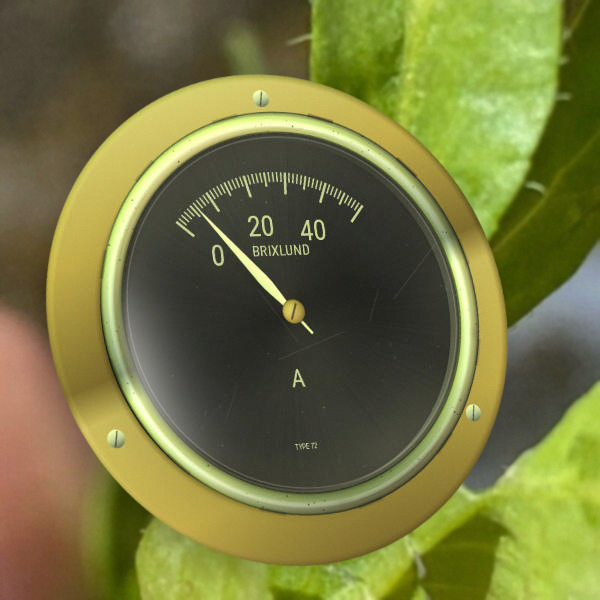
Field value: {"value": 5, "unit": "A"}
